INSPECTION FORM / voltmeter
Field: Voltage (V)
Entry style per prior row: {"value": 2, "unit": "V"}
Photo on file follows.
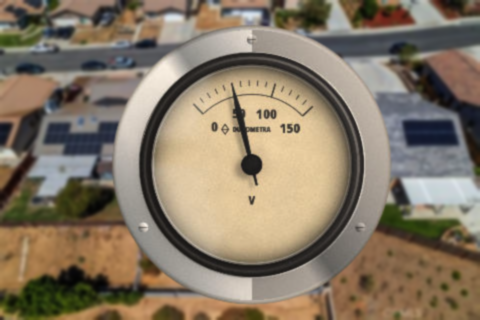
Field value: {"value": 50, "unit": "V"}
